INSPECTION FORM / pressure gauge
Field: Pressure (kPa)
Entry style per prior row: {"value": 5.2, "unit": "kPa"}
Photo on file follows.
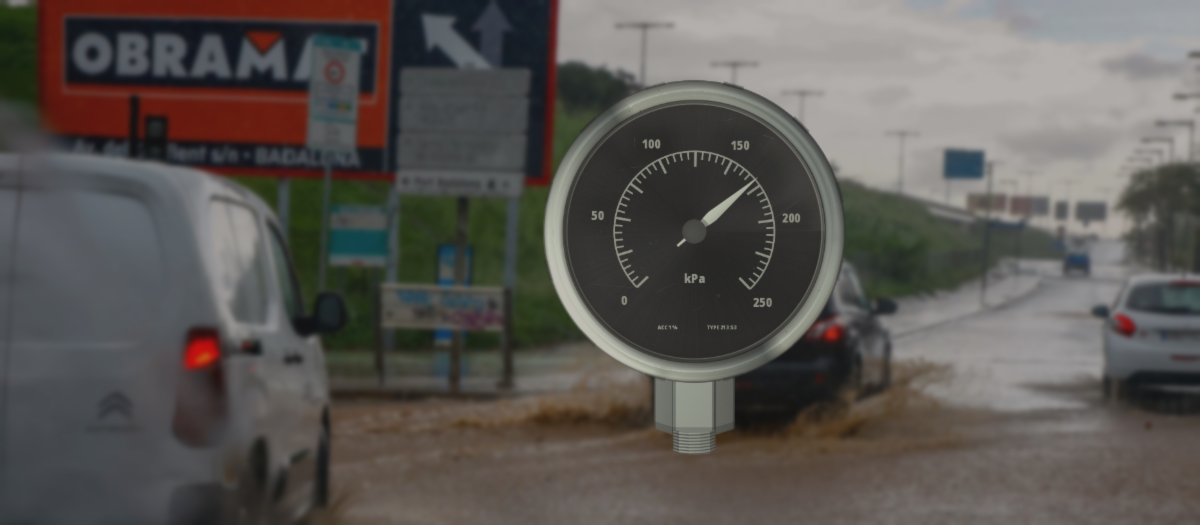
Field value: {"value": 170, "unit": "kPa"}
